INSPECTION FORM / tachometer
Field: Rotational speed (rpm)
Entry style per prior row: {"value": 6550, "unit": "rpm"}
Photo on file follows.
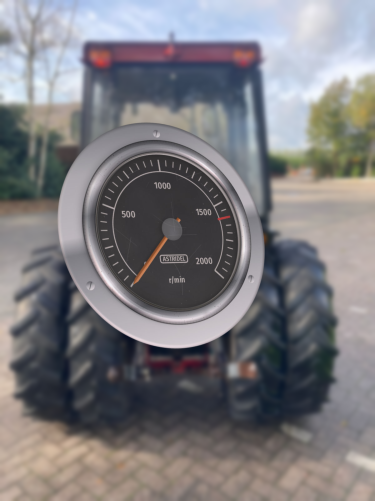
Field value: {"value": 0, "unit": "rpm"}
